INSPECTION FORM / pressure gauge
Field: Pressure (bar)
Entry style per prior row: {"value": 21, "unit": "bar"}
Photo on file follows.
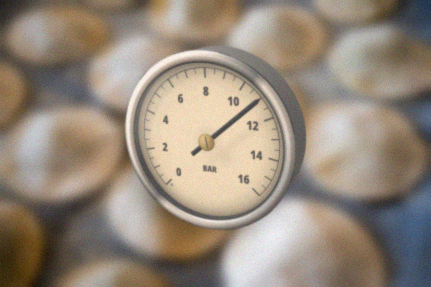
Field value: {"value": 11, "unit": "bar"}
